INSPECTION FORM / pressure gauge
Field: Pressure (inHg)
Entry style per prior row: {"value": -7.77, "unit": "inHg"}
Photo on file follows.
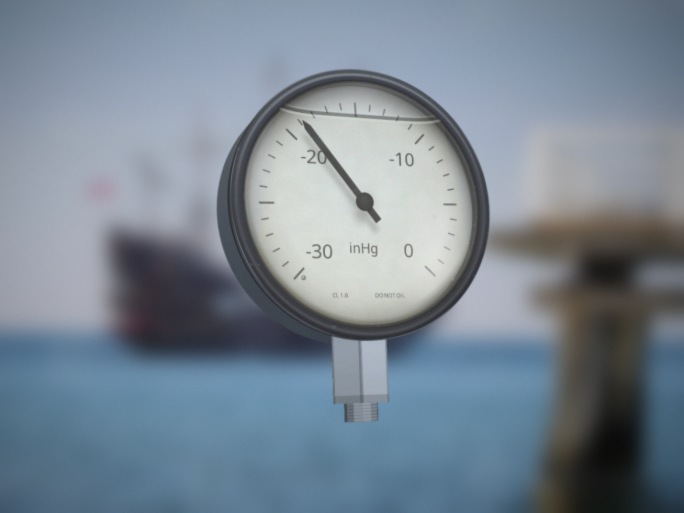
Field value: {"value": -19, "unit": "inHg"}
